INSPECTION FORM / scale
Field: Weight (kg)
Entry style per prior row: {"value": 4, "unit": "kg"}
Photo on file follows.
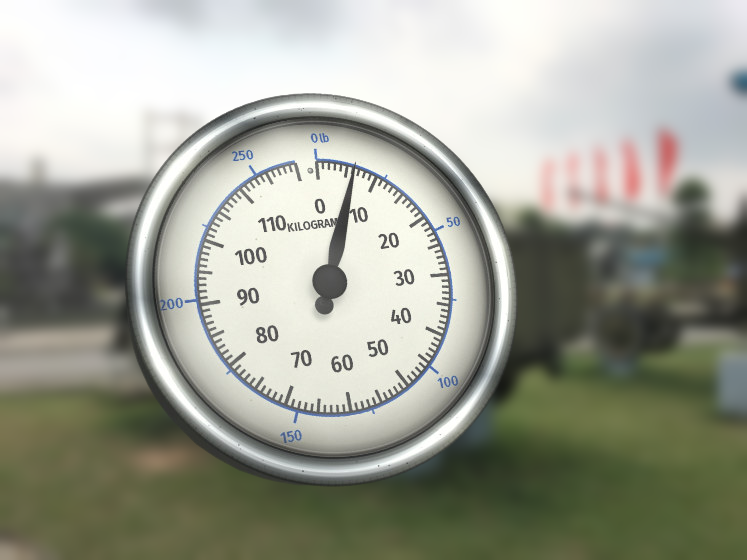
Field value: {"value": 6, "unit": "kg"}
